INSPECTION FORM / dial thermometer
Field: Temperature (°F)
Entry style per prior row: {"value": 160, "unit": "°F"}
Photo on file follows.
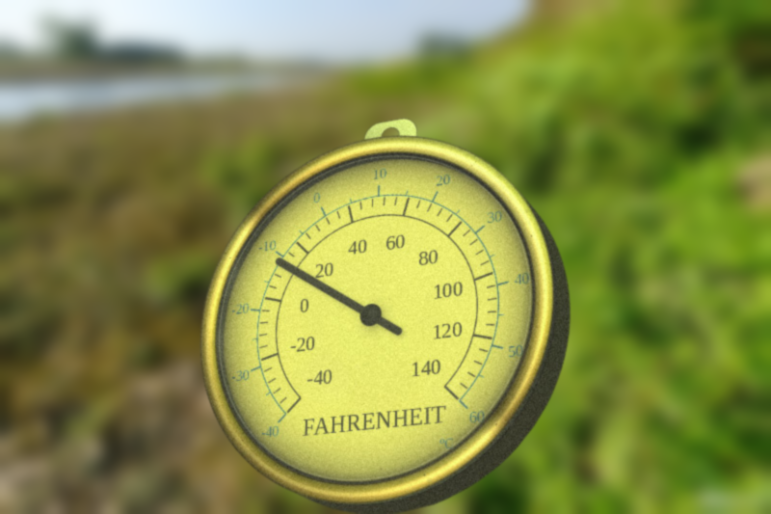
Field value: {"value": 12, "unit": "°F"}
